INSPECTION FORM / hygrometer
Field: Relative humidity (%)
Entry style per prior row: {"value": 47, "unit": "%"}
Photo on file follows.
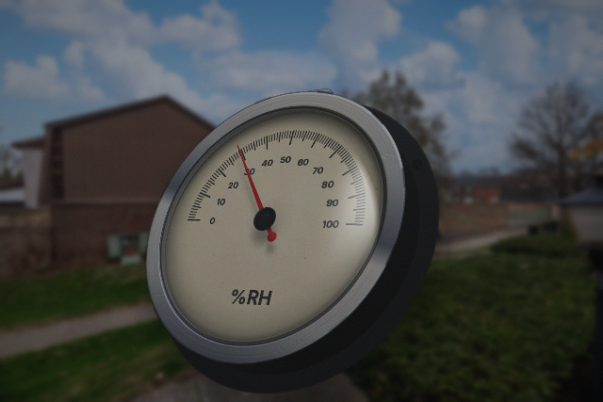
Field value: {"value": 30, "unit": "%"}
